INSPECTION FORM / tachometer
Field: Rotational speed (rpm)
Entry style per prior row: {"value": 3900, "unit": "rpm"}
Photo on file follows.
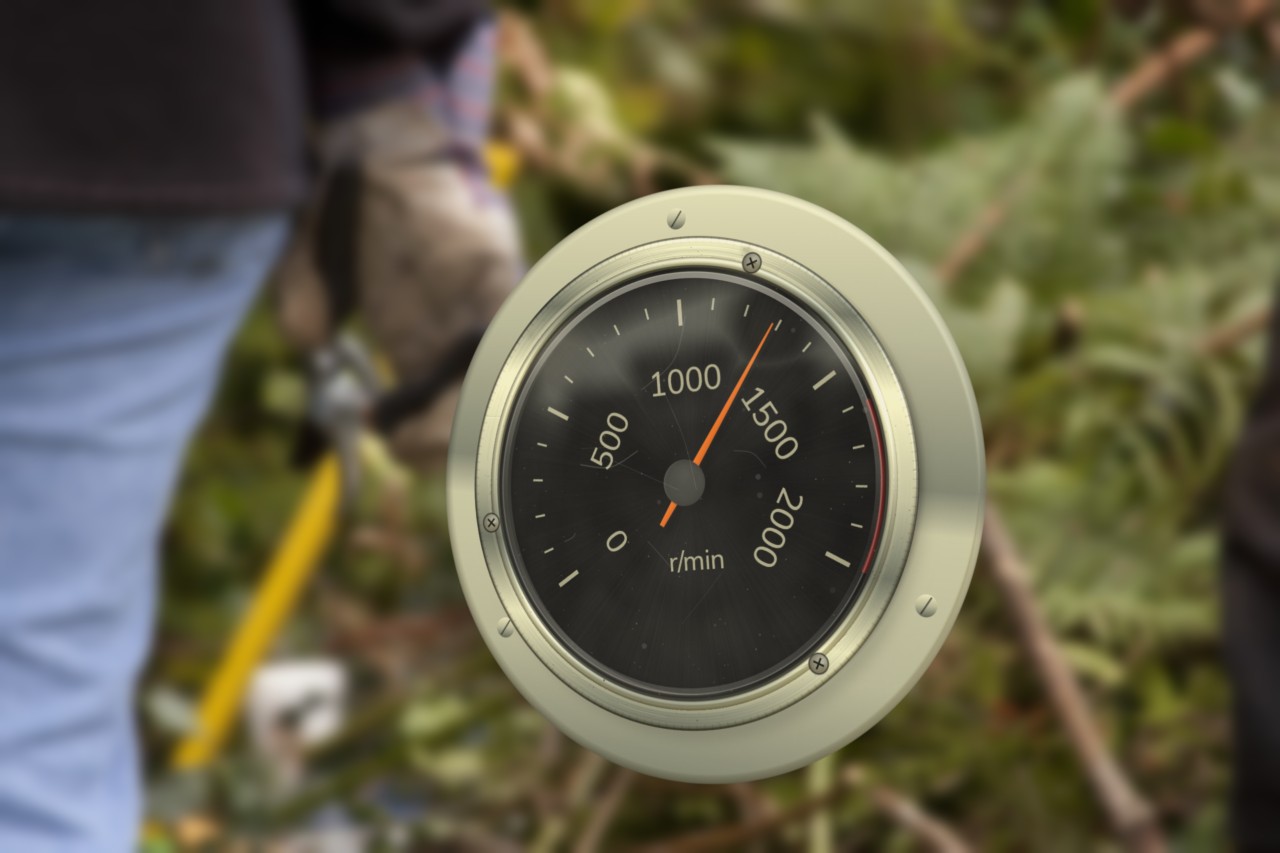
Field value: {"value": 1300, "unit": "rpm"}
